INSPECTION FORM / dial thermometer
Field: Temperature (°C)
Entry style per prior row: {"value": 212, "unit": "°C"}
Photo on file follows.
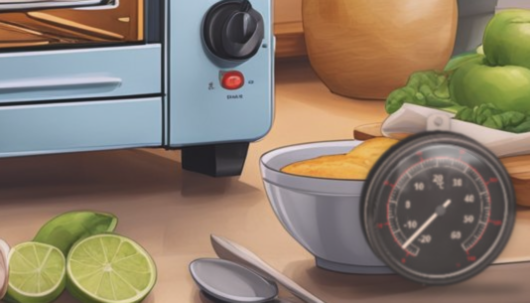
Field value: {"value": -15, "unit": "°C"}
